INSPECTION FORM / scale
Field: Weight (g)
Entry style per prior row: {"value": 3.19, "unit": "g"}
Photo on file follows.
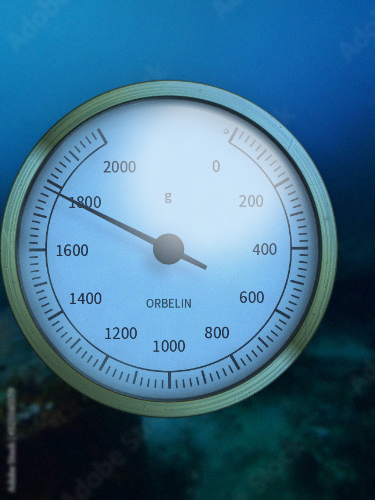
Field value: {"value": 1780, "unit": "g"}
